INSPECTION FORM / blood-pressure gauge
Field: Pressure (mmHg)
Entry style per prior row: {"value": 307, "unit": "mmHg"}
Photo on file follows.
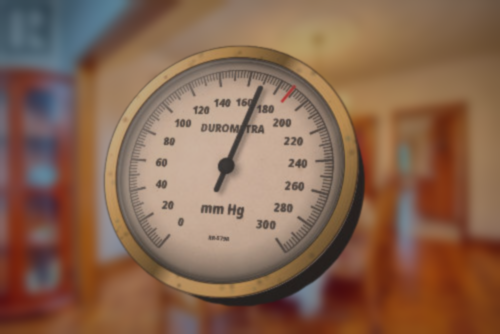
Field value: {"value": 170, "unit": "mmHg"}
